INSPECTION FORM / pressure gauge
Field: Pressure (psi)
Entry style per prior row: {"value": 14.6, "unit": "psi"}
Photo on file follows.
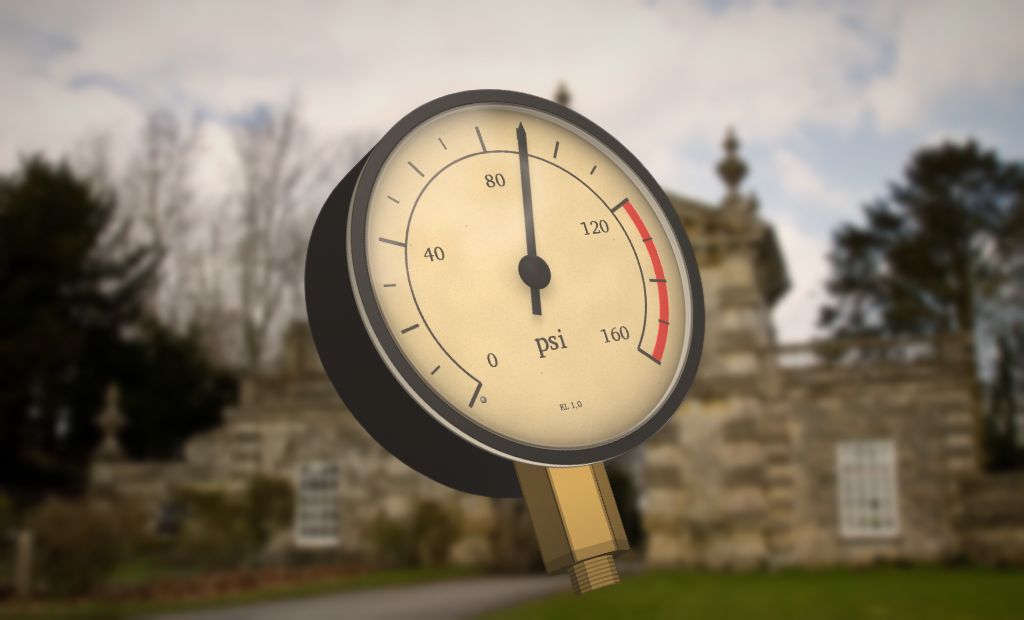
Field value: {"value": 90, "unit": "psi"}
